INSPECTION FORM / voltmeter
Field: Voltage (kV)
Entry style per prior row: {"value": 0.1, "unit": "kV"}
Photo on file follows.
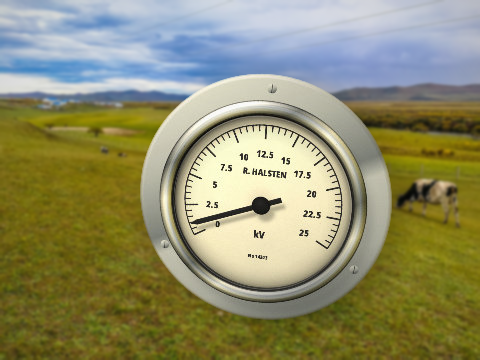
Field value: {"value": 1, "unit": "kV"}
